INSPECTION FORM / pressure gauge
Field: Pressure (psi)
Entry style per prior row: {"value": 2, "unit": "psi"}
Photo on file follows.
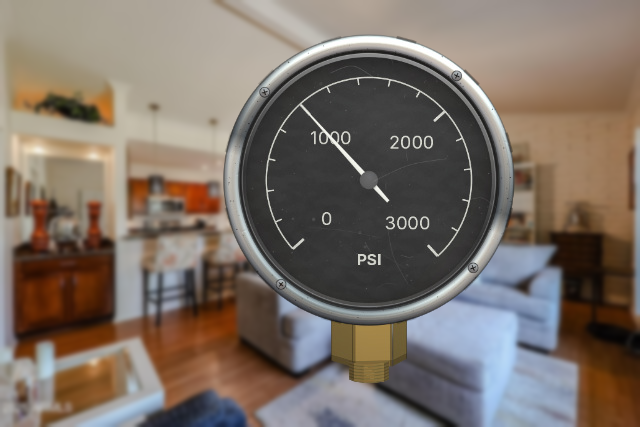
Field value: {"value": 1000, "unit": "psi"}
